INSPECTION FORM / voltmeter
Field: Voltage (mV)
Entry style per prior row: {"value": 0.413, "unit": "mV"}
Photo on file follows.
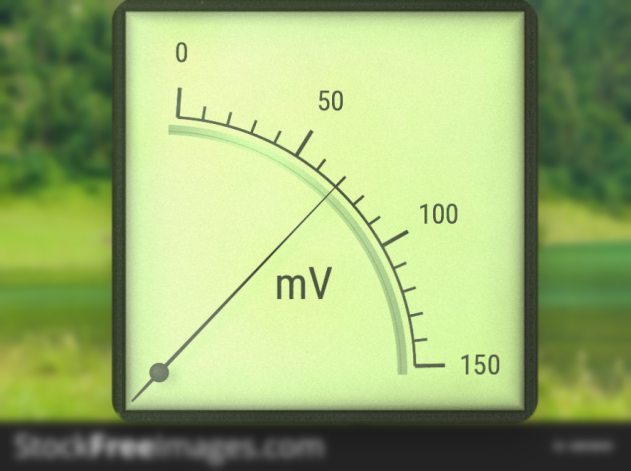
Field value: {"value": 70, "unit": "mV"}
